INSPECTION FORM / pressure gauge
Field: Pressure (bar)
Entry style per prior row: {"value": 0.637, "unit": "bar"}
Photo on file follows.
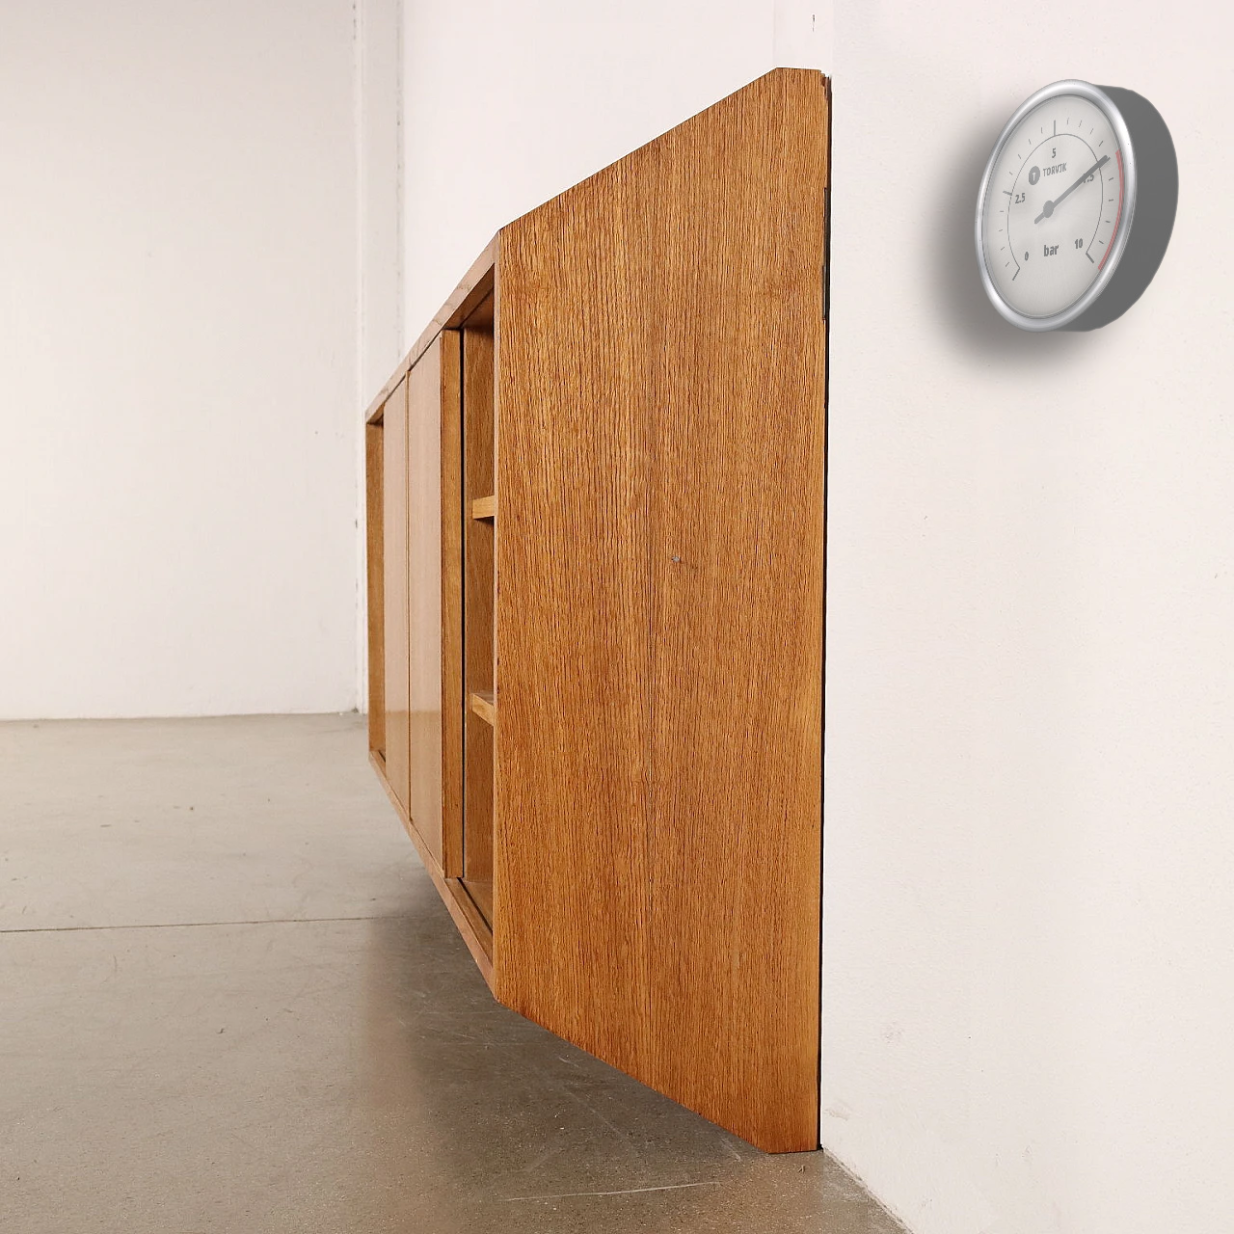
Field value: {"value": 7.5, "unit": "bar"}
